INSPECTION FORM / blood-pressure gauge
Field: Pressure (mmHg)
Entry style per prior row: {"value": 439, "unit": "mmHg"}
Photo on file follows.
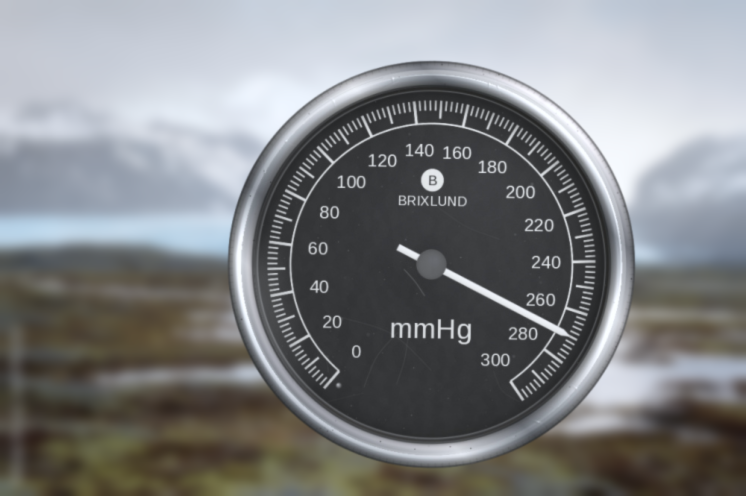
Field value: {"value": 270, "unit": "mmHg"}
